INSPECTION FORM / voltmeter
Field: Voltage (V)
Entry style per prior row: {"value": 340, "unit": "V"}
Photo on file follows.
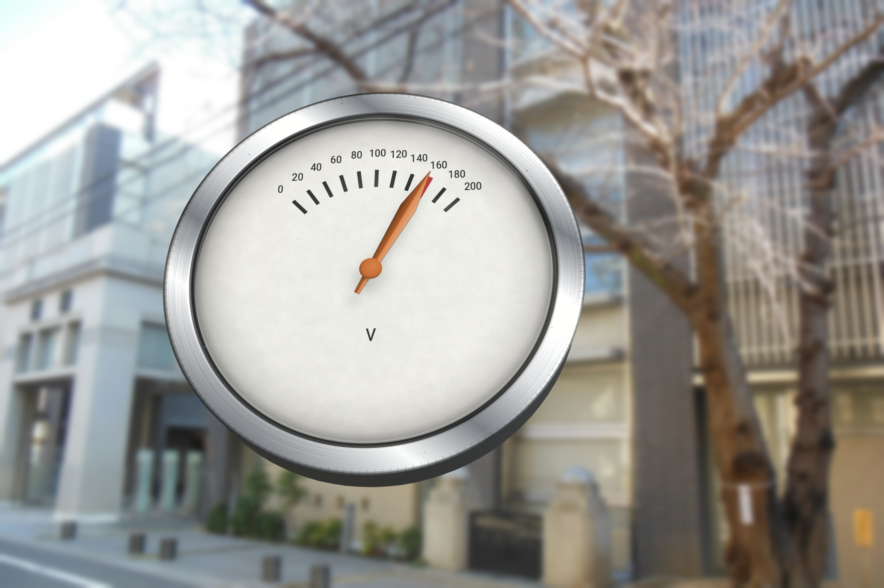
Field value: {"value": 160, "unit": "V"}
